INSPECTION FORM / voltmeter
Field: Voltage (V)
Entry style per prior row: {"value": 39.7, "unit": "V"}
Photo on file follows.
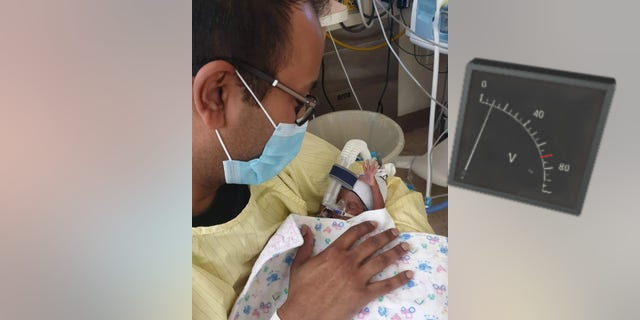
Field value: {"value": 10, "unit": "V"}
